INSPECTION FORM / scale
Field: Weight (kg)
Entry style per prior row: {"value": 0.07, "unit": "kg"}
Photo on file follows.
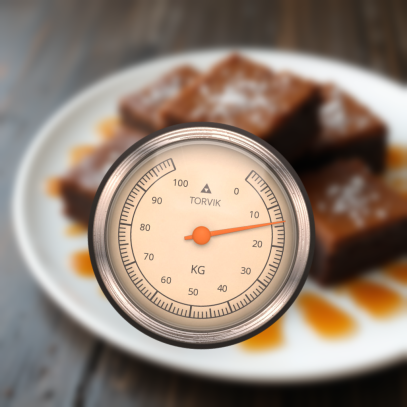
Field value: {"value": 14, "unit": "kg"}
